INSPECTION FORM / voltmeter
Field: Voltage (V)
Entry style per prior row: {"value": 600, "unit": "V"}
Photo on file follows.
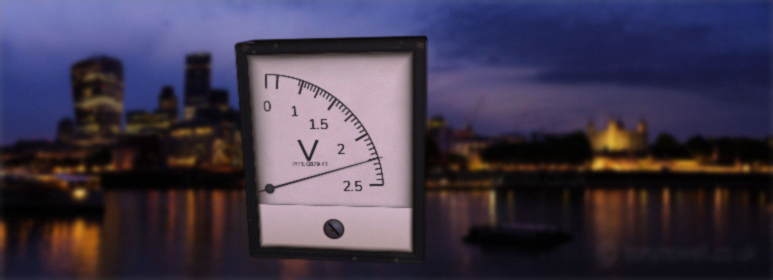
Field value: {"value": 2.25, "unit": "V"}
